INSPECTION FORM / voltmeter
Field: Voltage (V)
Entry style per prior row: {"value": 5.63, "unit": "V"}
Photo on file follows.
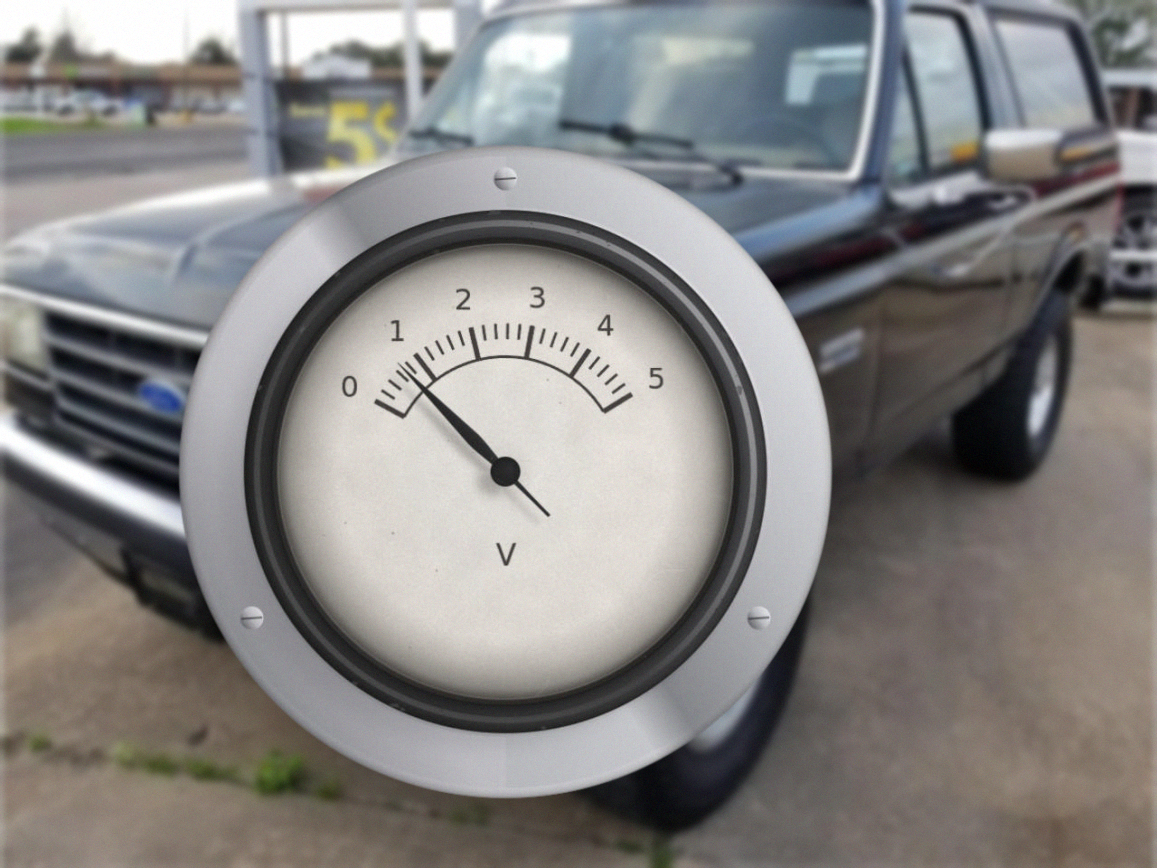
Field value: {"value": 0.7, "unit": "V"}
